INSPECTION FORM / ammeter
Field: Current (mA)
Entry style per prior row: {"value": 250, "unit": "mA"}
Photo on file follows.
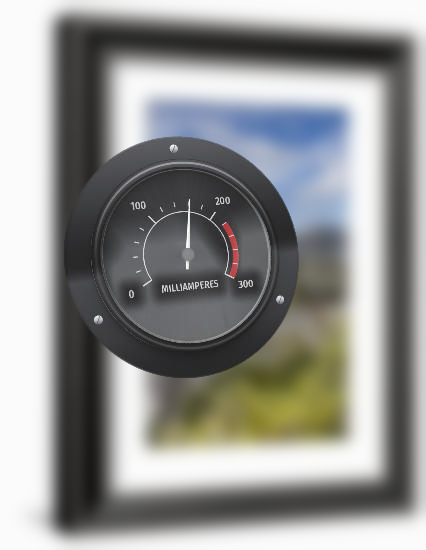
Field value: {"value": 160, "unit": "mA"}
